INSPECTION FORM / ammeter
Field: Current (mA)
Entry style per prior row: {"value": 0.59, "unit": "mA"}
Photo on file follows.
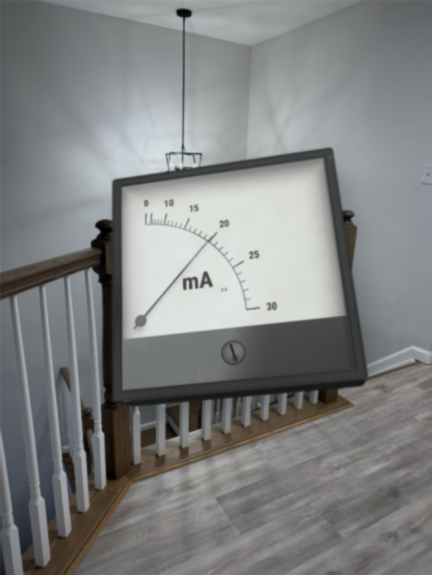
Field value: {"value": 20, "unit": "mA"}
